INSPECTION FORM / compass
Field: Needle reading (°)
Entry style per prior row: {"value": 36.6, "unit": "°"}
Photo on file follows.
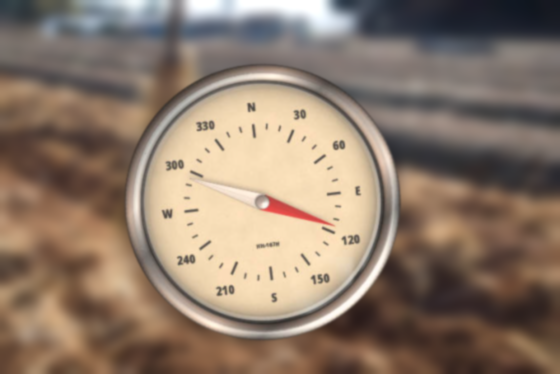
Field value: {"value": 115, "unit": "°"}
